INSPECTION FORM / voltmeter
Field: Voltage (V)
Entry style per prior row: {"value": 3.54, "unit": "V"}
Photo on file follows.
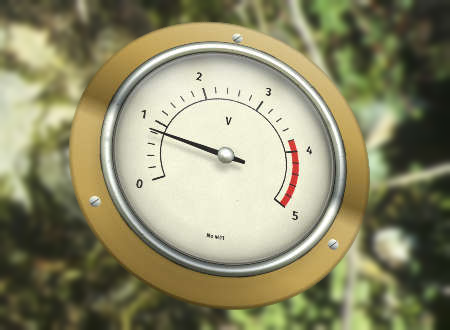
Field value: {"value": 0.8, "unit": "V"}
